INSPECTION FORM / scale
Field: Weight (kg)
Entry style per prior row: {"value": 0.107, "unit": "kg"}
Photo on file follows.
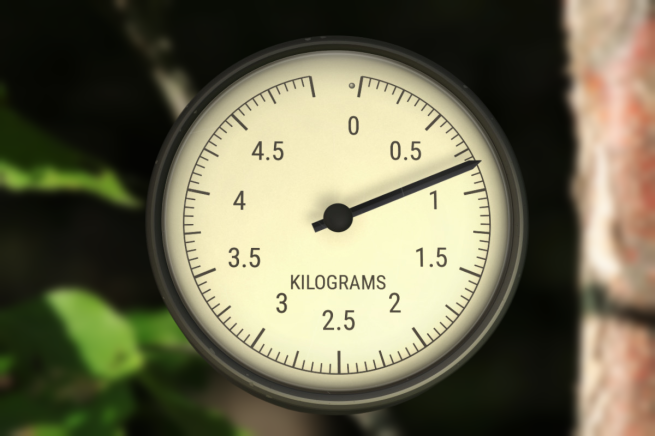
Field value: {"value": 0.85, "unit": "kg"}
